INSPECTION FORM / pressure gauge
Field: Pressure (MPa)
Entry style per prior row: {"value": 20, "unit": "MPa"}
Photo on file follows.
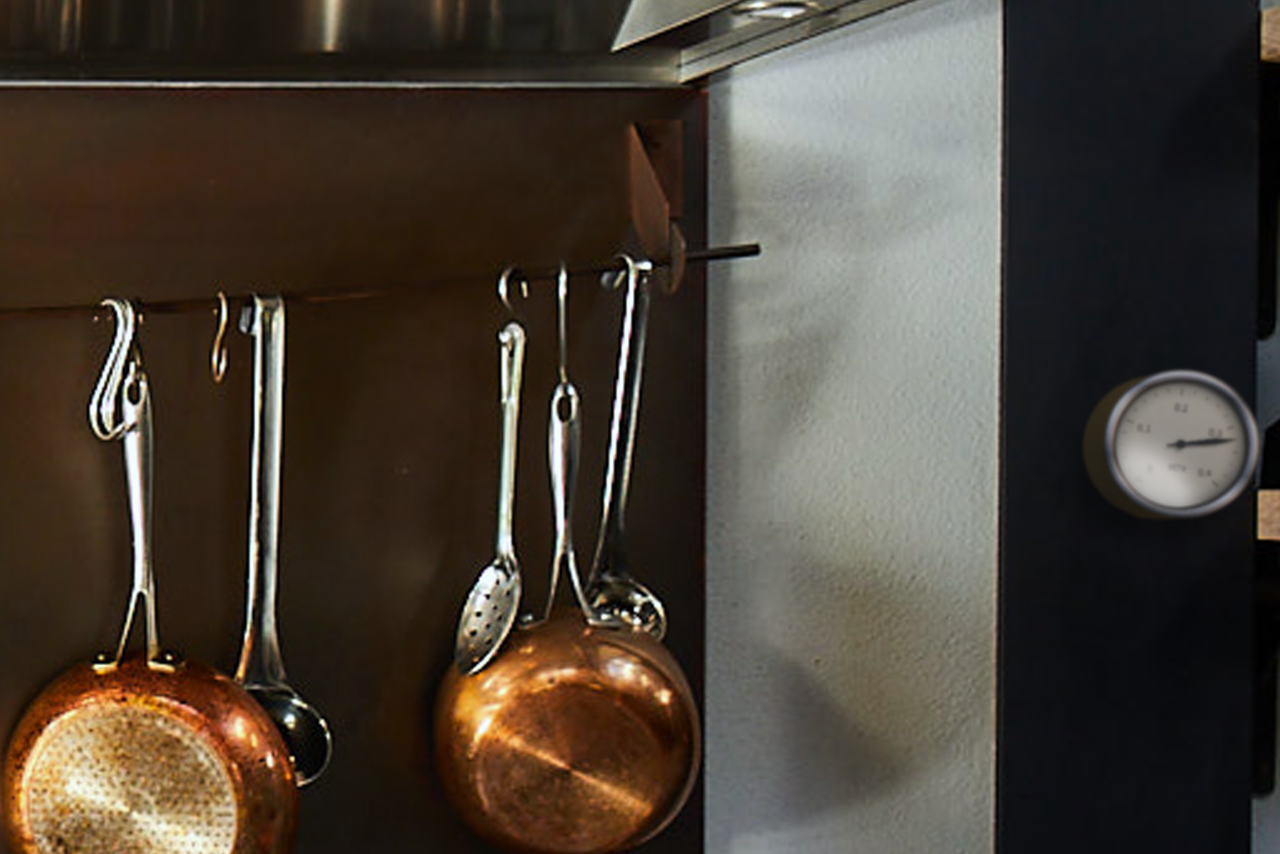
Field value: {"value": 0.32, "unit": "MPa"}
